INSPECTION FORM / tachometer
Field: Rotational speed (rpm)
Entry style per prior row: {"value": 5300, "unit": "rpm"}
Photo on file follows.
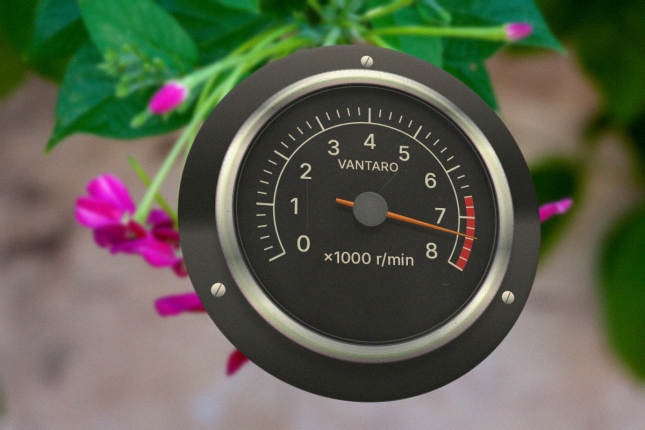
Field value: {"value": 7400, "unit": "rpm"}
